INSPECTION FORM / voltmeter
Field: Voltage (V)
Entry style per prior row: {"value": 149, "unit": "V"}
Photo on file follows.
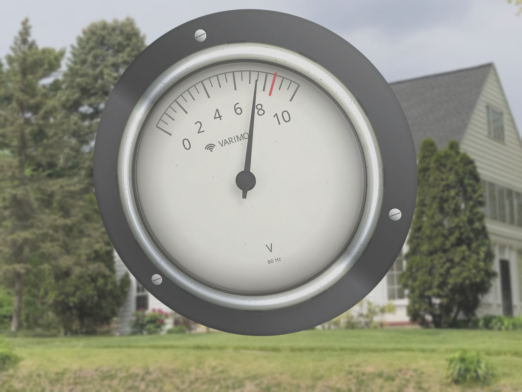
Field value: {"value": 7.5, "unit": "V"}
